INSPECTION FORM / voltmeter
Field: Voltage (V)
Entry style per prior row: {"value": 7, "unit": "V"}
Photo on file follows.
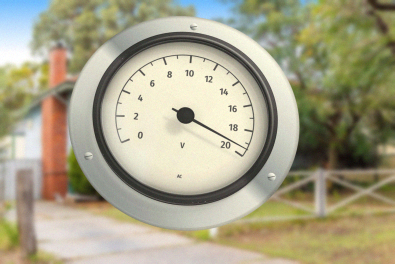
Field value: {"value": 19.5, "unit": "V"}
